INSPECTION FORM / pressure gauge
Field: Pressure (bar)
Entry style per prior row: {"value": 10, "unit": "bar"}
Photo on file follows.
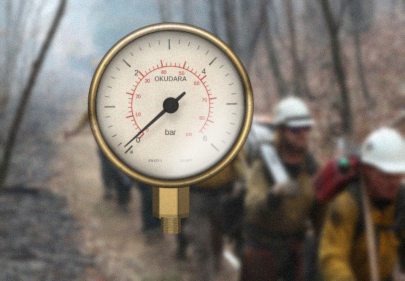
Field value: {"value": 0.1, "unit": "bar"}
